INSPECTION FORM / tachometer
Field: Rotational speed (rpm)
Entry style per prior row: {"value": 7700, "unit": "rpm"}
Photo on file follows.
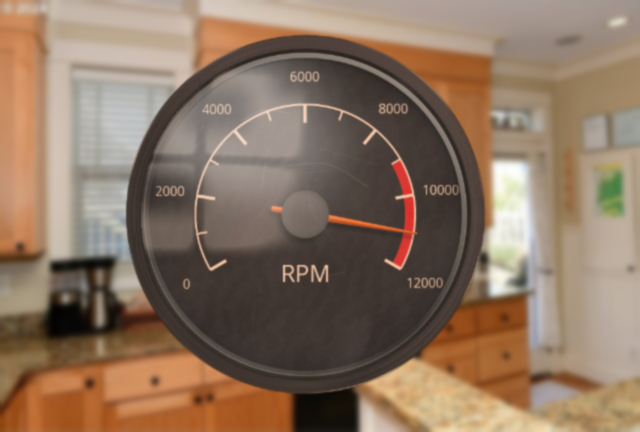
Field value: {"value": 11000, "unit": "rpm"}
